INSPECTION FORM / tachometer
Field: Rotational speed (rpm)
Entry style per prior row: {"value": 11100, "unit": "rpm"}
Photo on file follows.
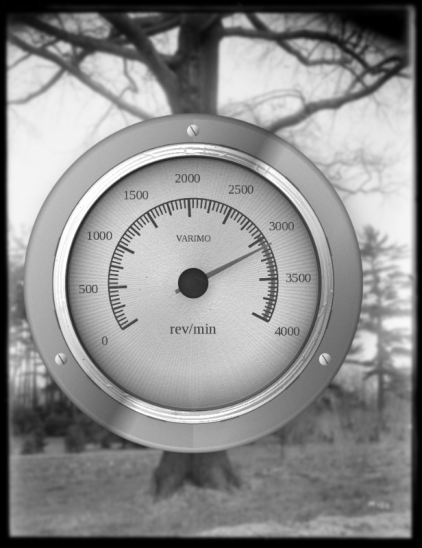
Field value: {"value": 3100, "unit": "rpm"}
